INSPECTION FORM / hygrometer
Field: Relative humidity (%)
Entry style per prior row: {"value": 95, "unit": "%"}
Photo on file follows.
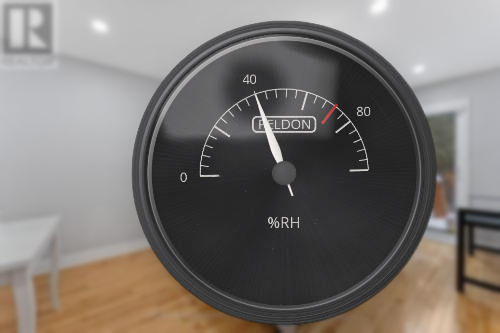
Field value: {"value": 40, "unit": "%"}
